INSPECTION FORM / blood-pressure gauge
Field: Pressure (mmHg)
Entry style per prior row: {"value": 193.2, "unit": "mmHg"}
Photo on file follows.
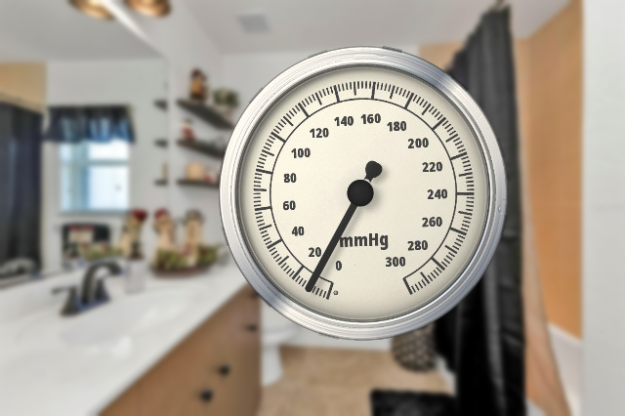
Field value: {"value": 10, "unit": "mmHg"}
